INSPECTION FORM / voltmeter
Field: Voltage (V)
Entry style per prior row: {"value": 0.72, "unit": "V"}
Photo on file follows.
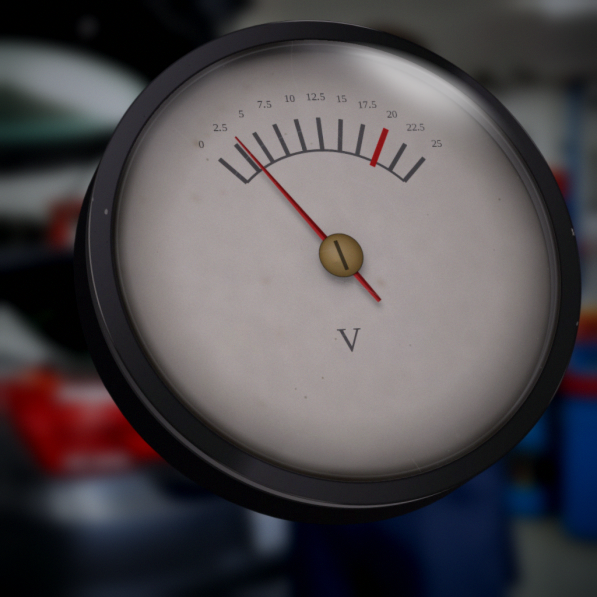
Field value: {"value": 2.5, "unit": "V"}
